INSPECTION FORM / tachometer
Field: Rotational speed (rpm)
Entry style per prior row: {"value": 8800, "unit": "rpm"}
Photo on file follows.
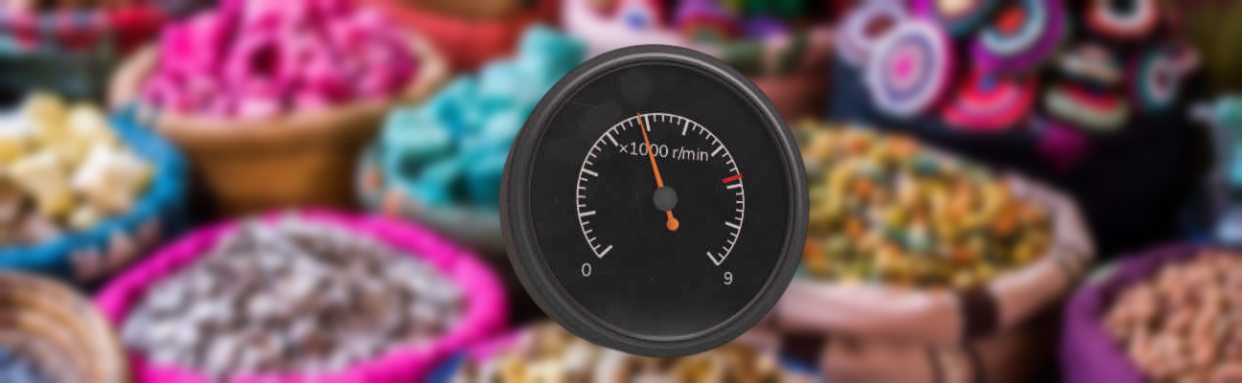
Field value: {"value": 3800, "unit": "rpm"}
